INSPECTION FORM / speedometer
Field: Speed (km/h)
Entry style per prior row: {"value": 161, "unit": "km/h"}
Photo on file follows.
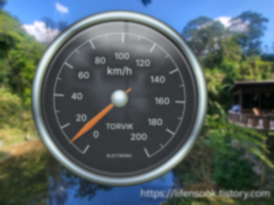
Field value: {"value": 10, "unit": "km/h"}
